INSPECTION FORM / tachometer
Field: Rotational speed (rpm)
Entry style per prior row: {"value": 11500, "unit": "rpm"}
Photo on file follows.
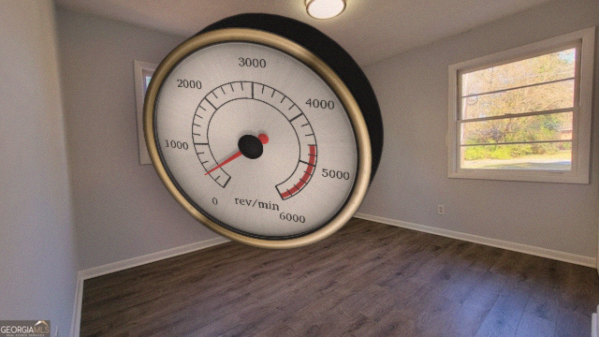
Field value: {"value": 400, "unit": "rpm"}
